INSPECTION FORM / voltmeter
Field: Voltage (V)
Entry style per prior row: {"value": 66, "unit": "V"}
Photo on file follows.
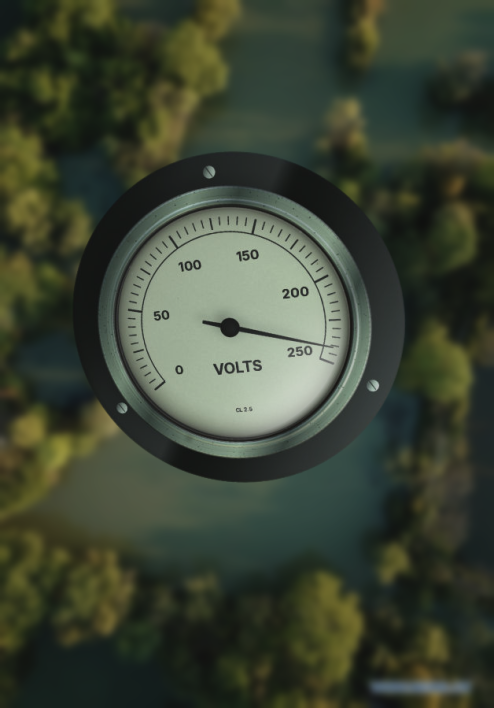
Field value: {"value": 240, "unit": "V"}
